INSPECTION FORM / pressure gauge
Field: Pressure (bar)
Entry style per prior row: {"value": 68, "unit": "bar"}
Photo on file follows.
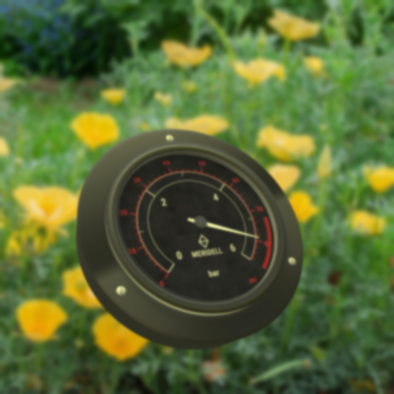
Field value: {"value": 5.5, "unit": "bar"}
